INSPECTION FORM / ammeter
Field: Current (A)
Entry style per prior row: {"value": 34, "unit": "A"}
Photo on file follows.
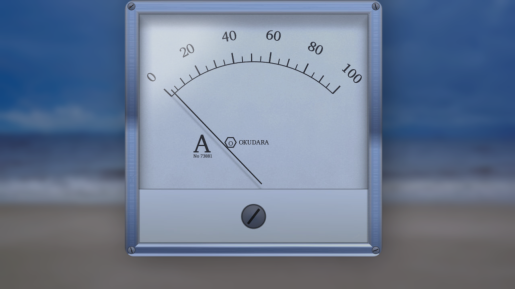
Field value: {"value": 2.5, "unit": "A"}
